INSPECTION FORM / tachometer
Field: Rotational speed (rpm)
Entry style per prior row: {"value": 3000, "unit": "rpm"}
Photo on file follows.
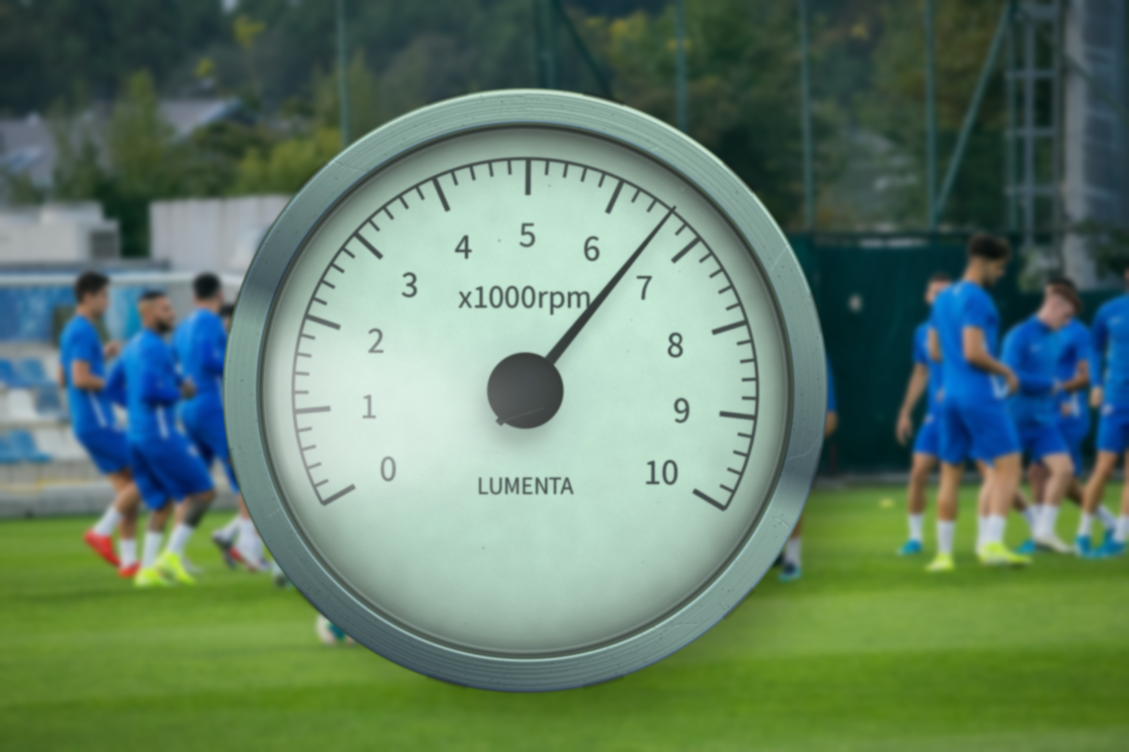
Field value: {"value": 6600, "unit": "rpm"}
